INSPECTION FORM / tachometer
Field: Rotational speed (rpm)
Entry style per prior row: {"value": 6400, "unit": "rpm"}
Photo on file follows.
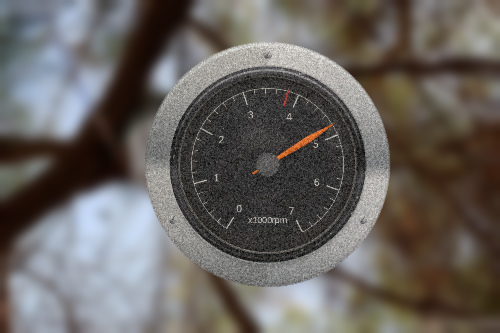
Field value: {"value": 4800, "unit": "rpm"}
